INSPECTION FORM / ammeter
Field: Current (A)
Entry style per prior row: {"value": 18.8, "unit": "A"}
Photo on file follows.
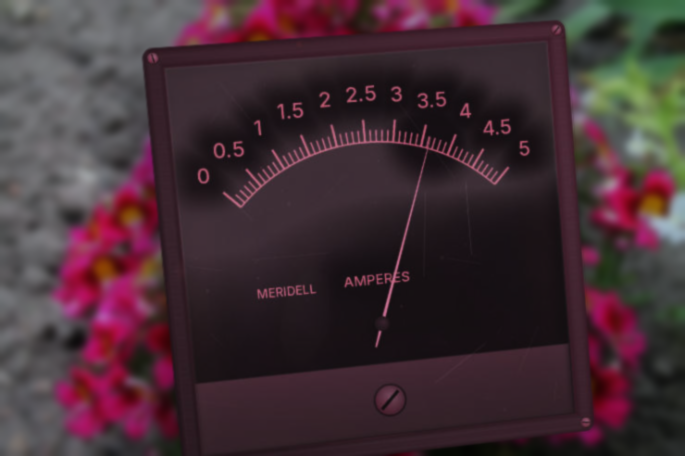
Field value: {"value": 3.6, "unit": "A"}
